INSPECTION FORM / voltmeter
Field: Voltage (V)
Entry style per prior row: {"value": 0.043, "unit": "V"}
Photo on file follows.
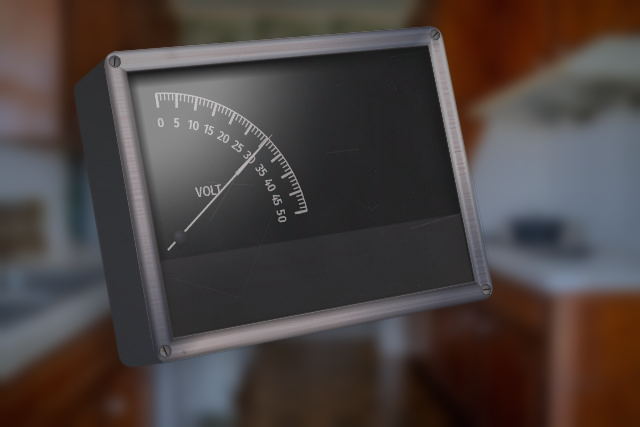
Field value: {"value": 30, "unit": "V"}
